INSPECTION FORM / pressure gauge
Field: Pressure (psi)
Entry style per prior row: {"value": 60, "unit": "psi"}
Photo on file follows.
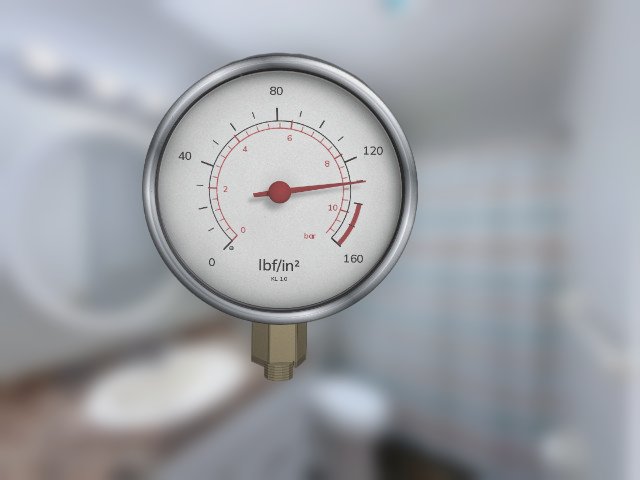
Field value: {"value": 130, "unit": "psi"}
